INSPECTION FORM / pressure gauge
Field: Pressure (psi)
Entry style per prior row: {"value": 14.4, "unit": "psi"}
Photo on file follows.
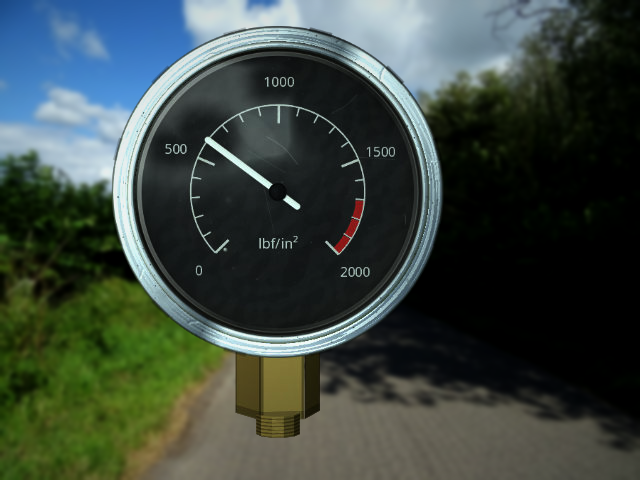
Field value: {"value": 600, "unit": "psi"}
